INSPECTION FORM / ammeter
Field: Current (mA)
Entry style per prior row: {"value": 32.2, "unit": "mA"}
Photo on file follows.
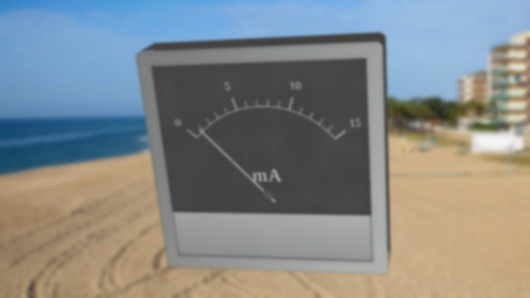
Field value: {"value": 1, "unit": "mA"}
